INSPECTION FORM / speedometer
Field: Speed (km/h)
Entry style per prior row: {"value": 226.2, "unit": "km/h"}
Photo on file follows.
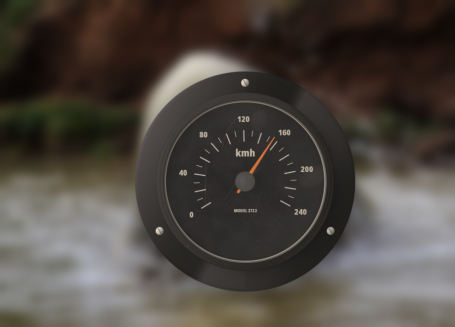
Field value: {"value": 155, "unit": "km/h"}
